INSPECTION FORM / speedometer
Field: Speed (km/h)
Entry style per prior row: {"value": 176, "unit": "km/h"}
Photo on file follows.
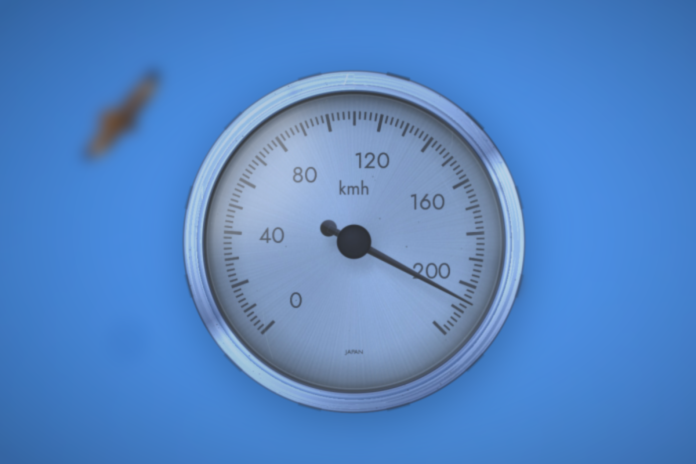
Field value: {"value": 206, "unit": "km/h"}
